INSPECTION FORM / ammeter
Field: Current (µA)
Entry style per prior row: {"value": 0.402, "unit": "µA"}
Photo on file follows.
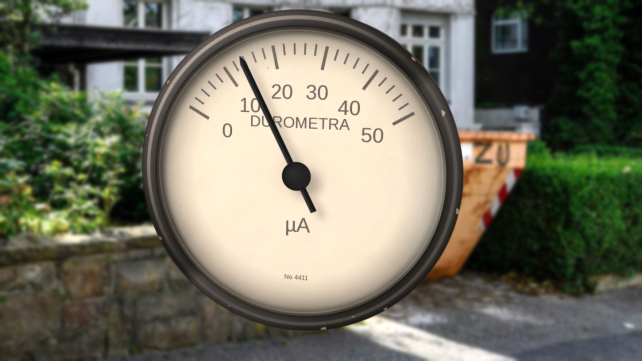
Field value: {"value": 14, "unit": "µA"}
